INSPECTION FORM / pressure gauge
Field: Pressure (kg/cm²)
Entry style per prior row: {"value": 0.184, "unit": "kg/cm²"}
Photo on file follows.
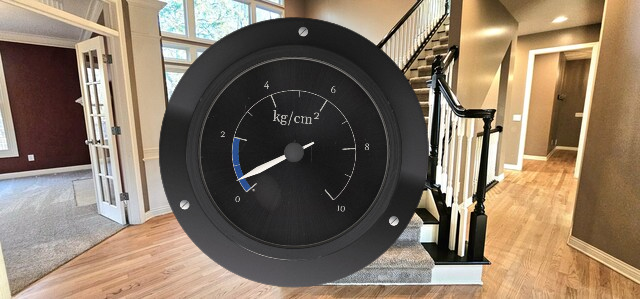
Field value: {"value": 0.5, "unit": "kg/cm²"}
